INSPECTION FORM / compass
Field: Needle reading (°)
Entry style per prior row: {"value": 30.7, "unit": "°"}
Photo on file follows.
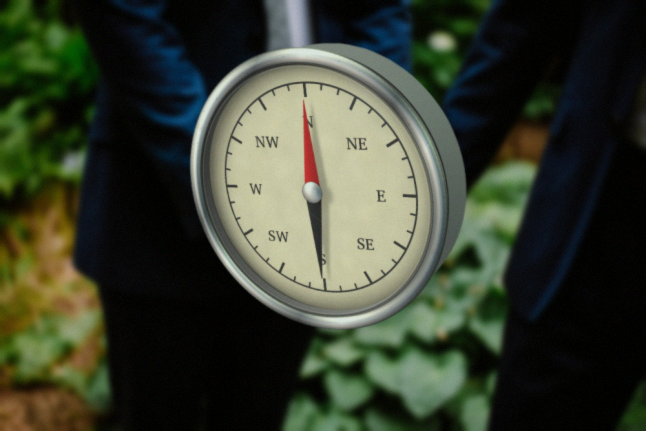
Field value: {"value": 0, "unit": "°"}
